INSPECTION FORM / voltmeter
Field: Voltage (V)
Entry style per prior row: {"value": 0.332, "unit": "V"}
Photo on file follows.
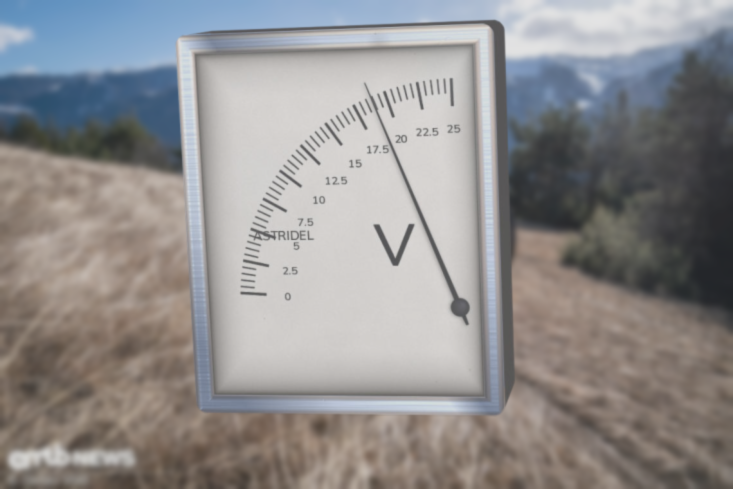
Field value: {"value": 19, "unit": "V"}
